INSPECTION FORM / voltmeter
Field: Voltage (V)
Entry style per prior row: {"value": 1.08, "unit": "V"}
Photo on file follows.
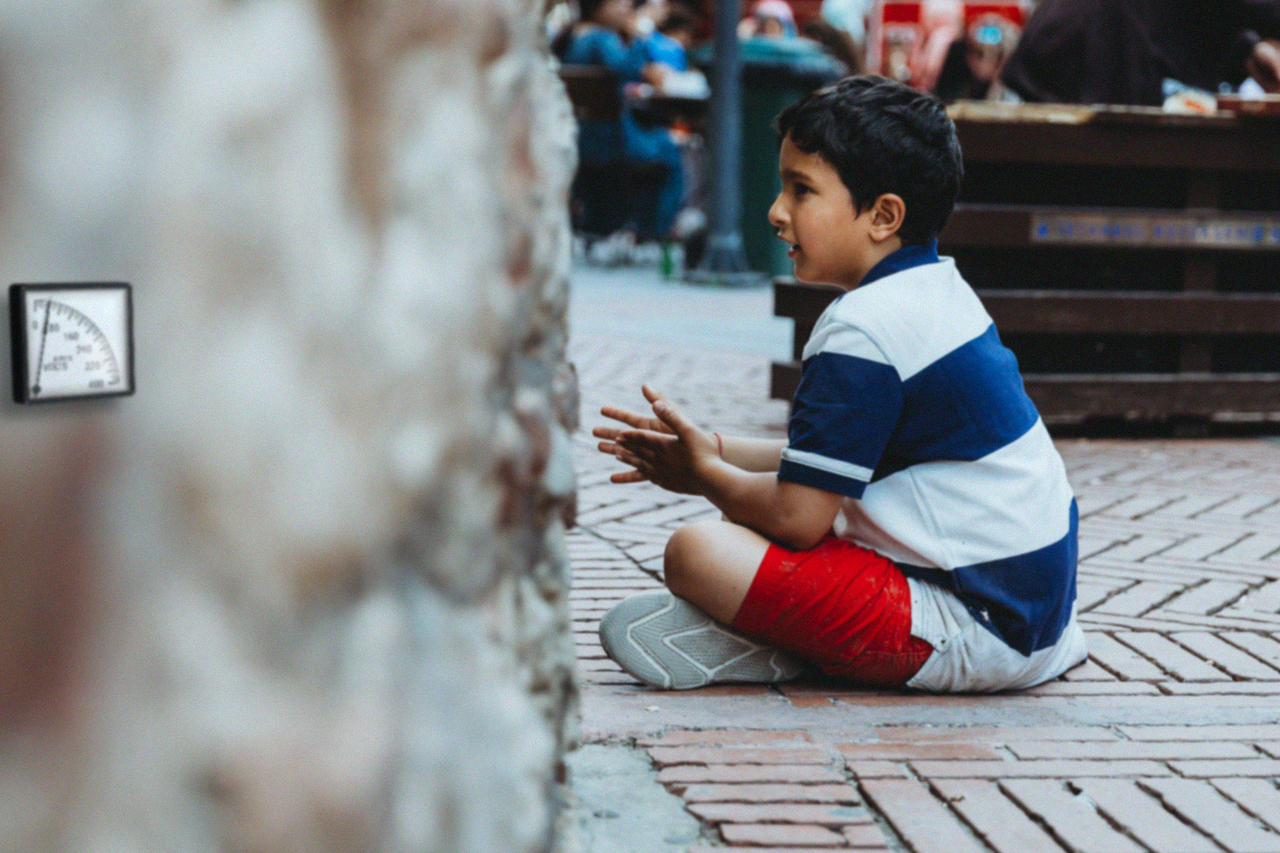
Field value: {"value": 40, "unit": "V"}
